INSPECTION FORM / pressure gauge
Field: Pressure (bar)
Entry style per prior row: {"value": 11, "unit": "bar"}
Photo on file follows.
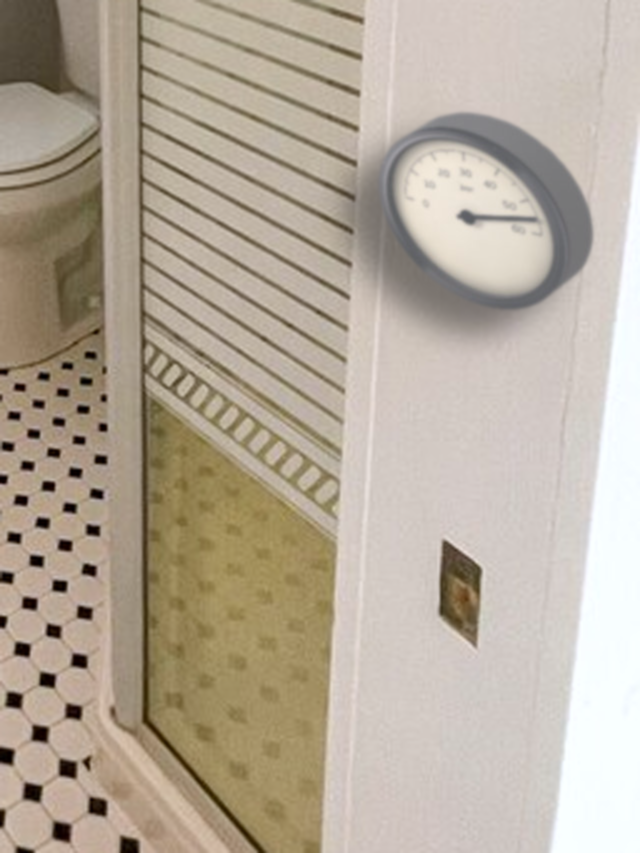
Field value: {"value": 55, "unit": "bar"}
